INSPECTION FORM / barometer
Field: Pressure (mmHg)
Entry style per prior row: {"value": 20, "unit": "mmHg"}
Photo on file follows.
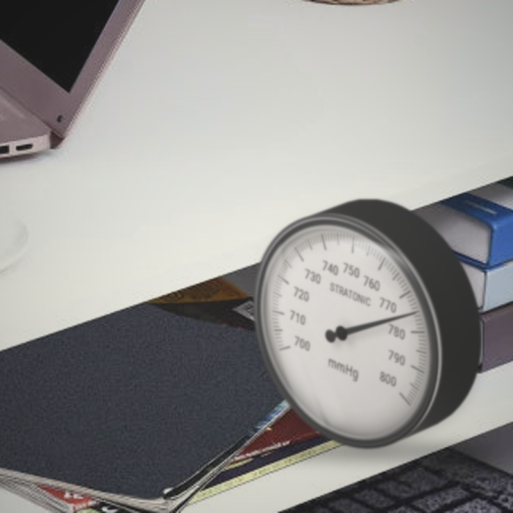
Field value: {"value": 775, "unit": "mmHg"}
